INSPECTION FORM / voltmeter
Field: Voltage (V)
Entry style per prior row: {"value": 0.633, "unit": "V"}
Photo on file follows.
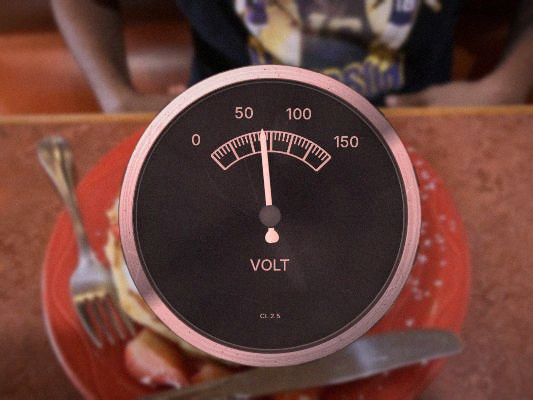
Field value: {"value": 65, "unit": "V"}
